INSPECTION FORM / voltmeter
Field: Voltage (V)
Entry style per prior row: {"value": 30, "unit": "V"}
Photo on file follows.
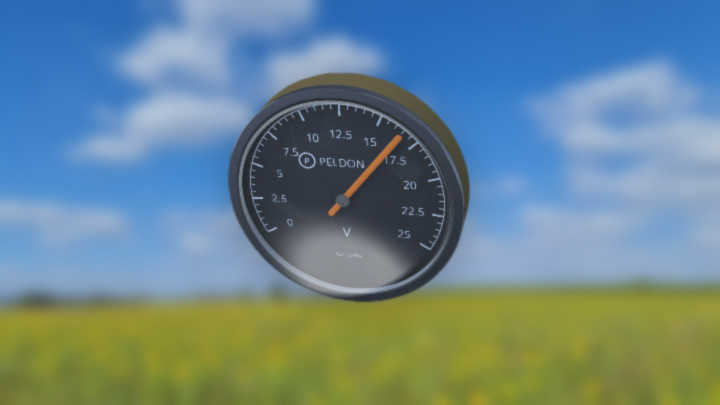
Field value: {"value": 16.5, "unit": "V"}
